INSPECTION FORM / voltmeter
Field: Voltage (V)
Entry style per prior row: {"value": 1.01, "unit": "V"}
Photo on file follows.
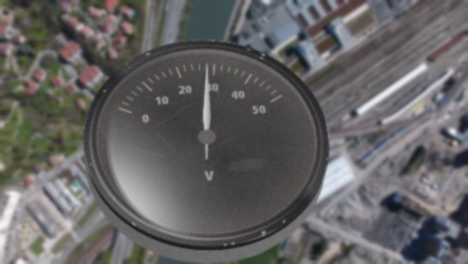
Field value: {"value": 28, "unit": "V"}
